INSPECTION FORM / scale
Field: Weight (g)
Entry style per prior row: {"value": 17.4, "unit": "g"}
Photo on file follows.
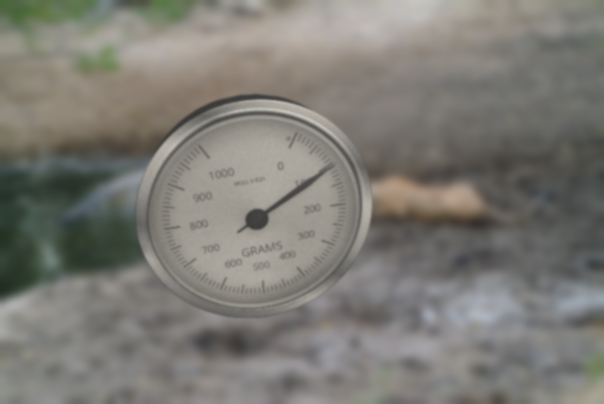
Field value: {"value": 100, "unit": "g"}
